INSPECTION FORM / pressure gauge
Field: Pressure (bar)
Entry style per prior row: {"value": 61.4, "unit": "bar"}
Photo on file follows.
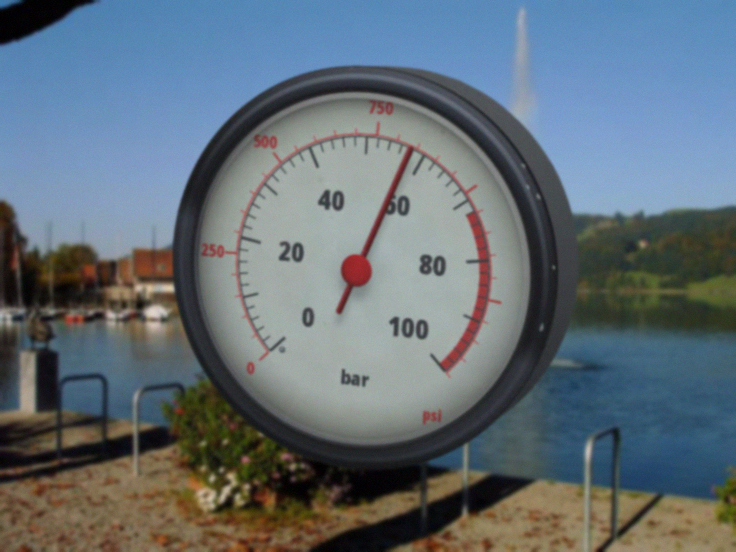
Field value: {"value": 58, "unit": "bar"}
